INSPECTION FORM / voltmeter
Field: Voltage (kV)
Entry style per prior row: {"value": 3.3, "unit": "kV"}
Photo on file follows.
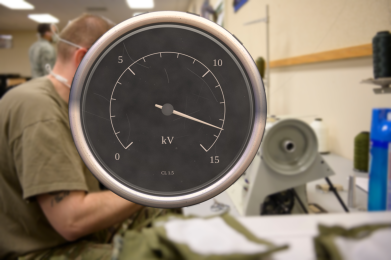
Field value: {"value": 13.5, "unit": "kV"}
